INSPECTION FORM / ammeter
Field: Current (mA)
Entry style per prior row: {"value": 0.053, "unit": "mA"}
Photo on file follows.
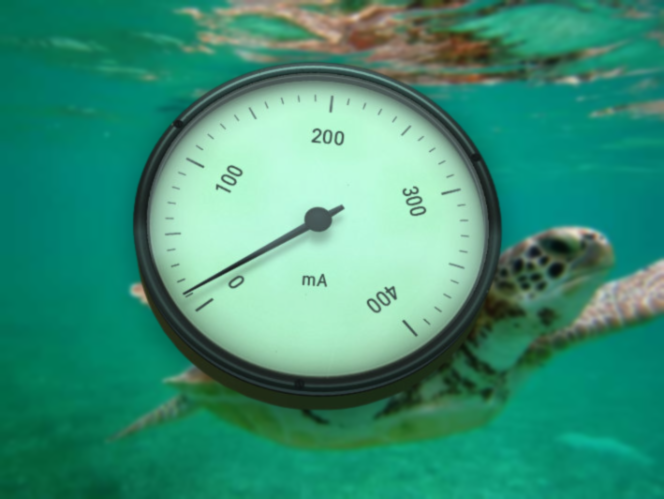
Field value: {"value": 10, "unit": "mA"}
